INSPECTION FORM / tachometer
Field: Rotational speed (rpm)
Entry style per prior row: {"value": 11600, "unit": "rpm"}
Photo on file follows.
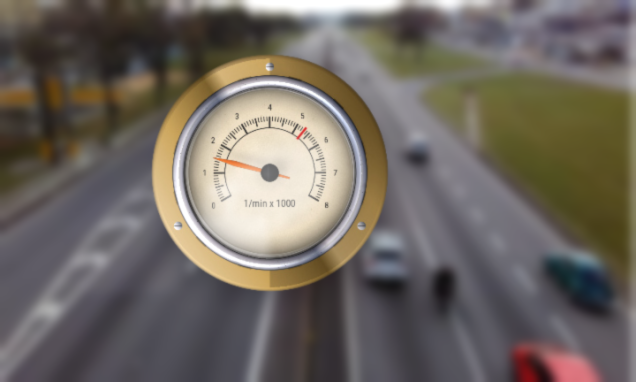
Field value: {"value": 1500, "unit": "rpm"}
